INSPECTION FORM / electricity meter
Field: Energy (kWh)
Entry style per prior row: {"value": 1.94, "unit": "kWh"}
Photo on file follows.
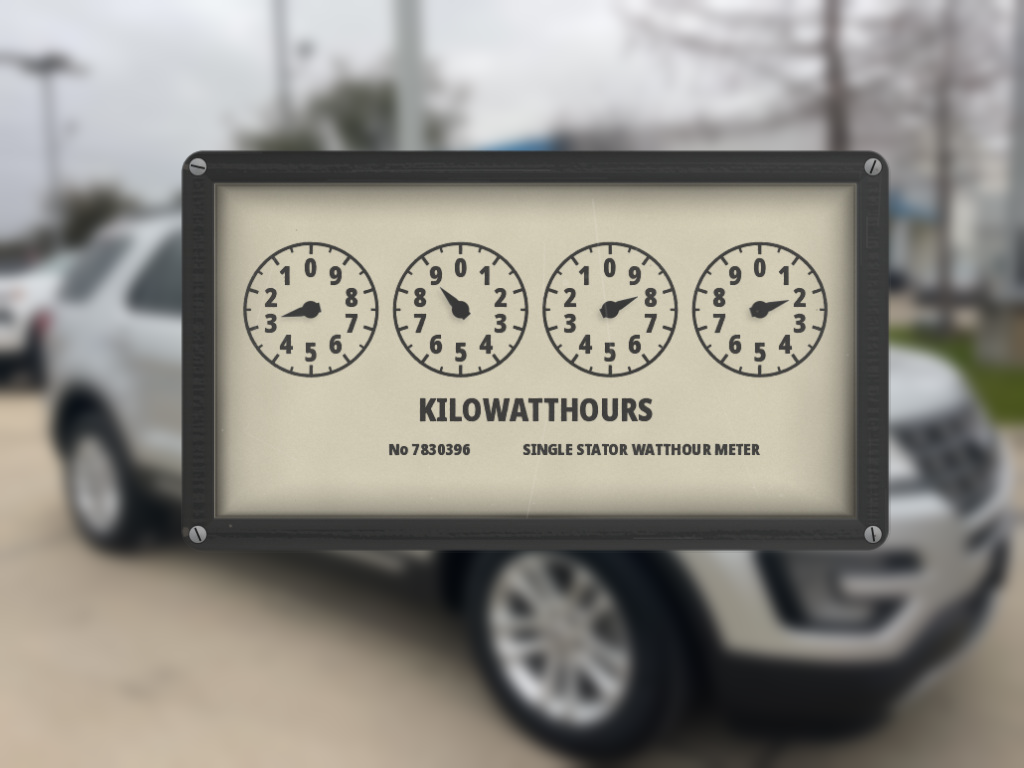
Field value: {"value": 2882, "unit": "kWh"}
